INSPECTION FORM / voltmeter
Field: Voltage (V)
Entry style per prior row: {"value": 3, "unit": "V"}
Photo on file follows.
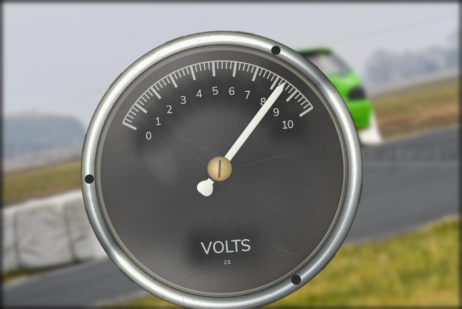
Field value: {"value": 8.4, "unit": "V"}
